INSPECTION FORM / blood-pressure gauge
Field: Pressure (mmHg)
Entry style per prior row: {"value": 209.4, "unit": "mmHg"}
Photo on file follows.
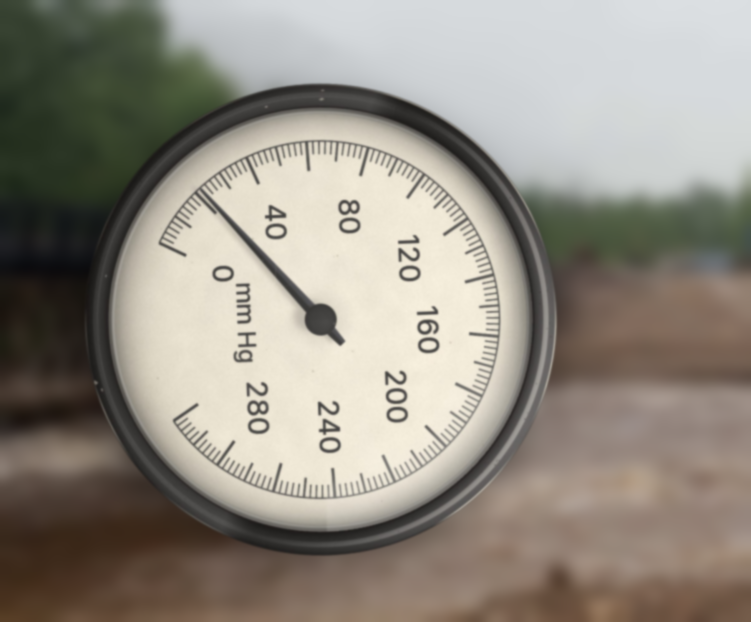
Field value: {"value": 22, "unit": "mmHg"}
